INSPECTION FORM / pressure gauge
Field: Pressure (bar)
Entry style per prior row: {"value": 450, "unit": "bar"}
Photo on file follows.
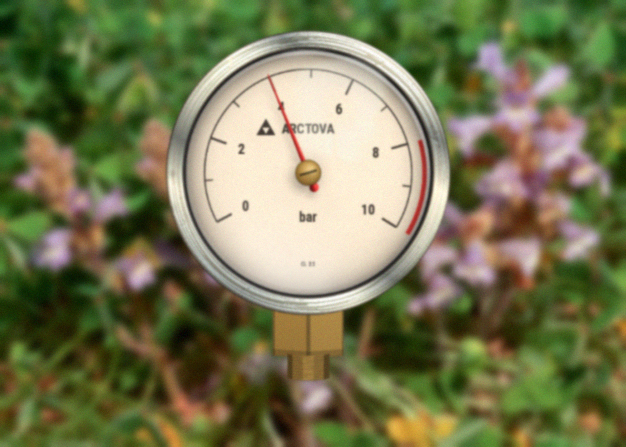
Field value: {"value": 4, "unit": "bar"}
